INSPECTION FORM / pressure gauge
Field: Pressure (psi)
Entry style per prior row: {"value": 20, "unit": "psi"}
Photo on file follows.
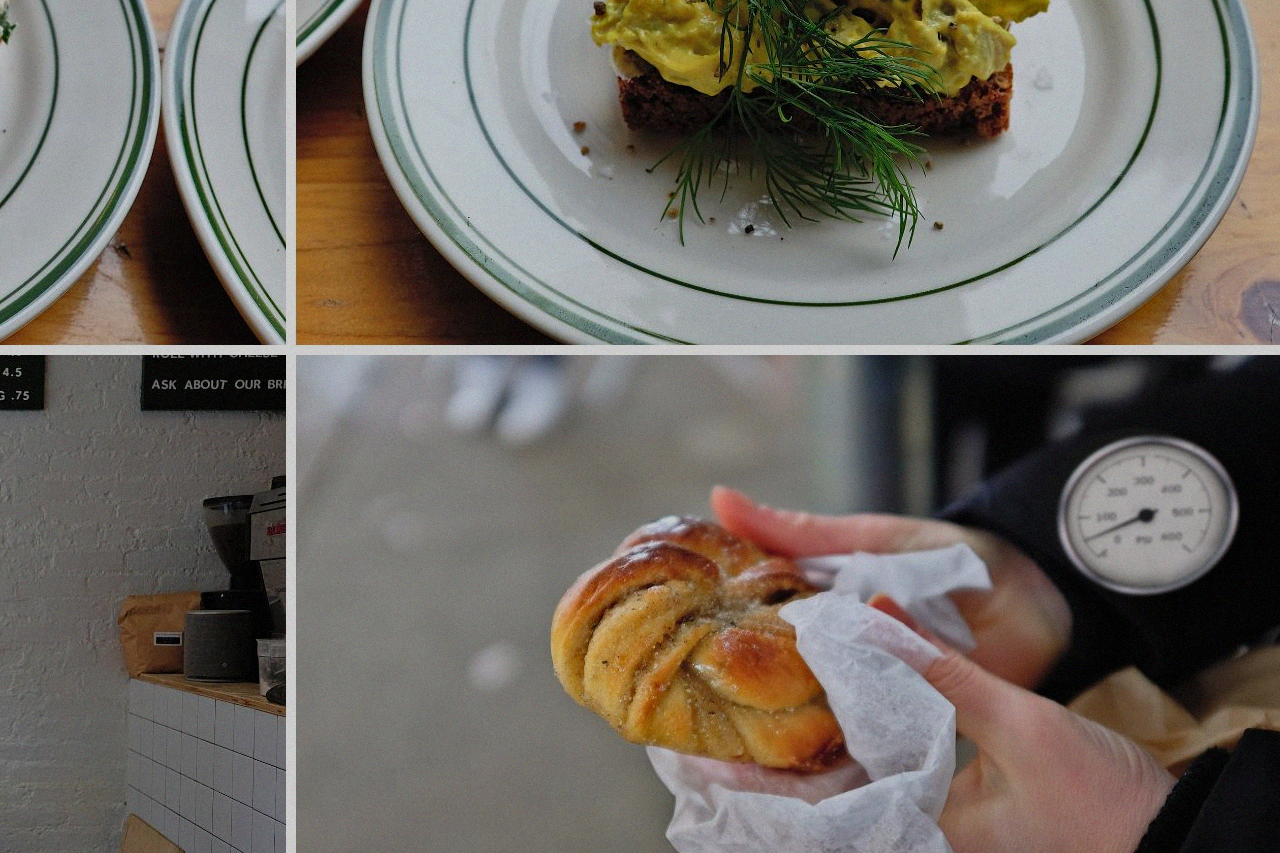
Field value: {"value": 50, "unit": "psi"}
